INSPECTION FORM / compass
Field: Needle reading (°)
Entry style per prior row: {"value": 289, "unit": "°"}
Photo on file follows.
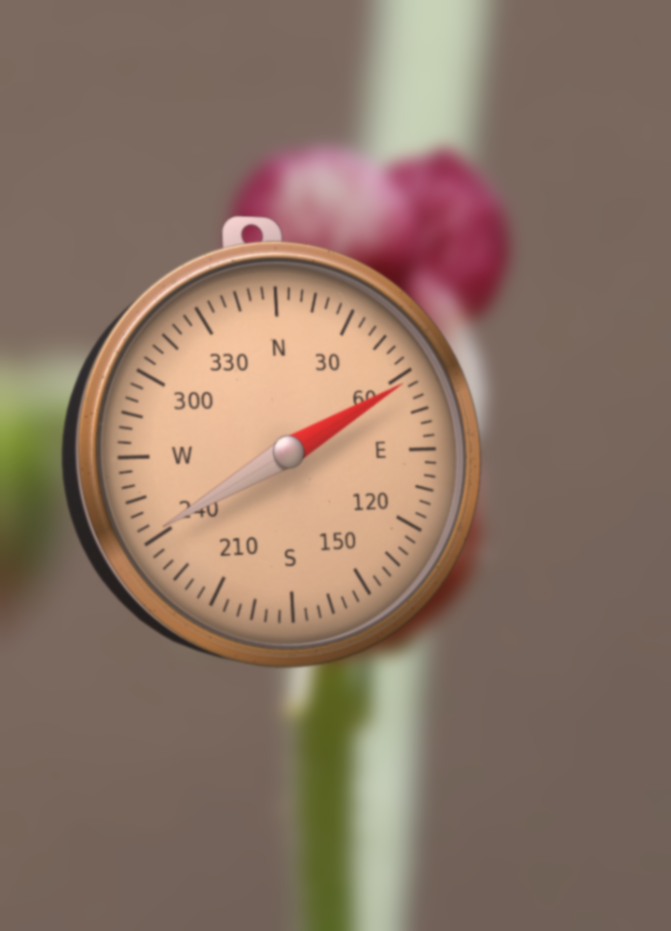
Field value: {"value": 62.5, "unit": "°"}
